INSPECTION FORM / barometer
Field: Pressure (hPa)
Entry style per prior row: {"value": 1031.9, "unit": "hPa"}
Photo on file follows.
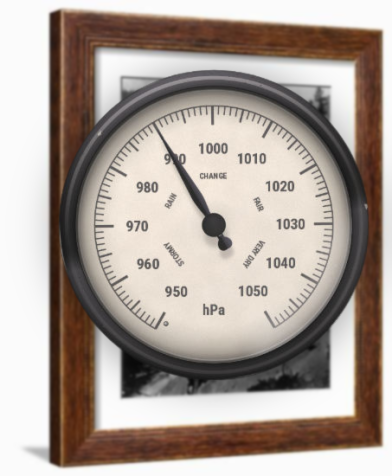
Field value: {"value": 990, "unit": "hPa"}
